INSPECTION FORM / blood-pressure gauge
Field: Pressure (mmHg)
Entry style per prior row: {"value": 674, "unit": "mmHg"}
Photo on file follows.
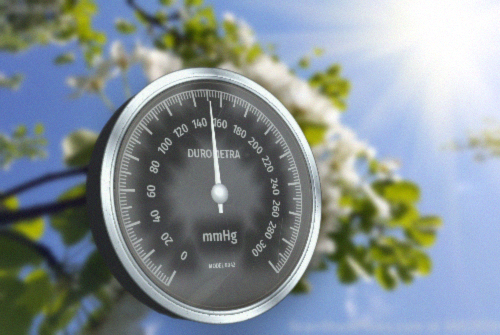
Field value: {"value": 150, "unit": "mmHg"}
